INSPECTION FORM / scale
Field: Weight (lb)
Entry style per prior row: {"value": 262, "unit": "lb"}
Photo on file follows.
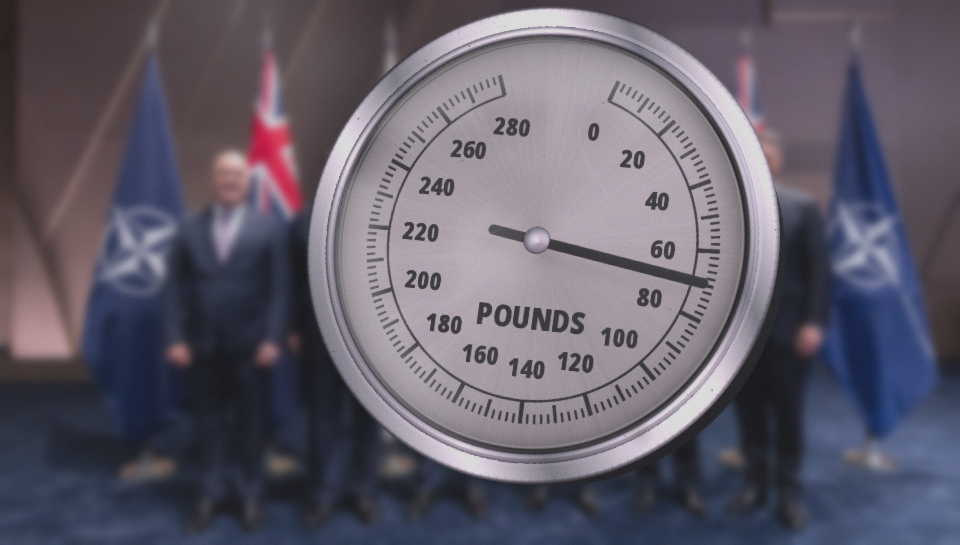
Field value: {"value": 70, "unit": "lb"}
